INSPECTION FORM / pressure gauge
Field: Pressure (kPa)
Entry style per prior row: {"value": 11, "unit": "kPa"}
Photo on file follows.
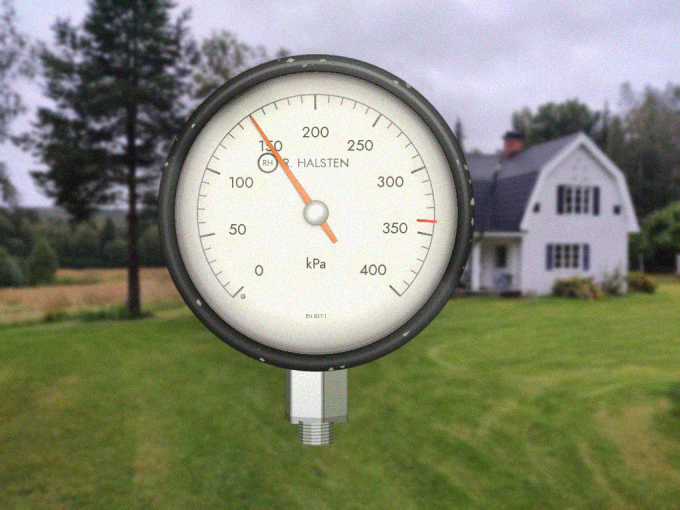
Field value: {"value": 150, "unit": "kPa"}
